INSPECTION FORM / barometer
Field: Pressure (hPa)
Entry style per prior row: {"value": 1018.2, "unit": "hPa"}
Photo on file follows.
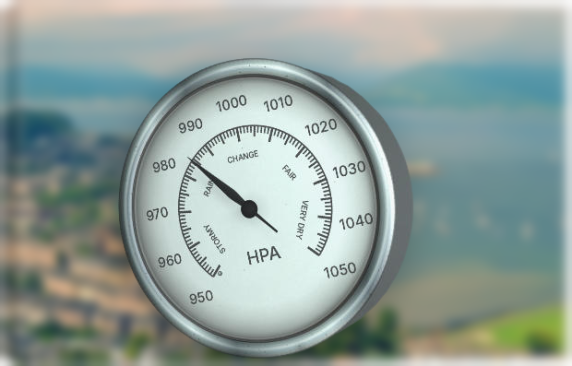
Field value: {"value": 985, "unit": "hPa"}
